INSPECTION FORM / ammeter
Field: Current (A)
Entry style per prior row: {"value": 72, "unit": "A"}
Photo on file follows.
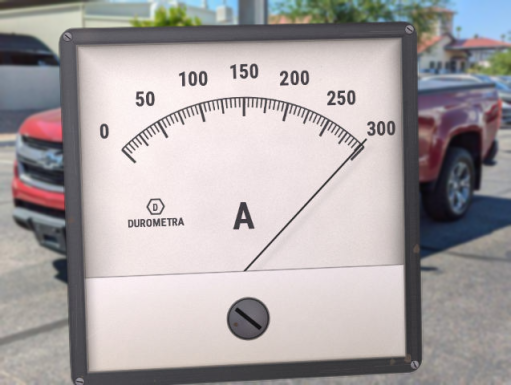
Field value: {"value": 295, "unit": "A"}
